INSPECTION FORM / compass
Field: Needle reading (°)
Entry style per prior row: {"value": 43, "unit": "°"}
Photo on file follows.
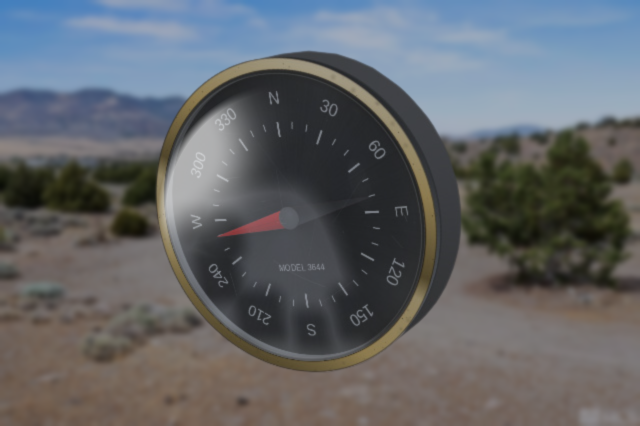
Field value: {"value": 260, "unit": "°"}
